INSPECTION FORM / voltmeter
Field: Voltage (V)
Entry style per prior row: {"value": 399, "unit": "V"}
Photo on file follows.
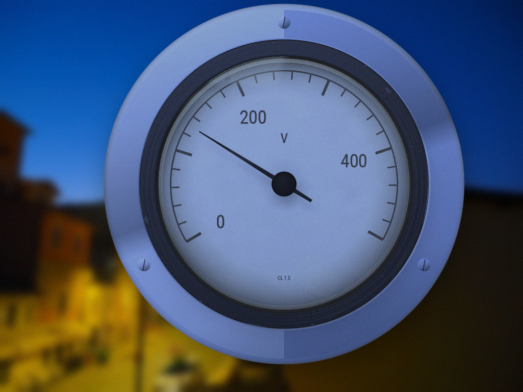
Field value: {"value": 130, "unit": "V"}
